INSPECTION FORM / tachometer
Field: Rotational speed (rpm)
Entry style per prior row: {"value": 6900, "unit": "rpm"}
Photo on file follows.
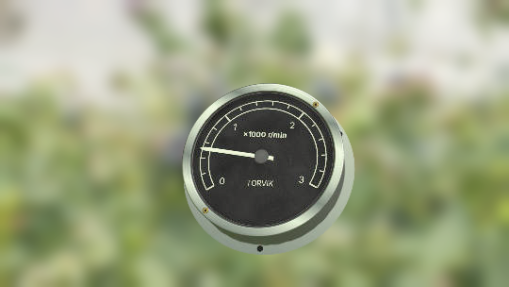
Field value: {"value": 500, "unit": "rpm"}
